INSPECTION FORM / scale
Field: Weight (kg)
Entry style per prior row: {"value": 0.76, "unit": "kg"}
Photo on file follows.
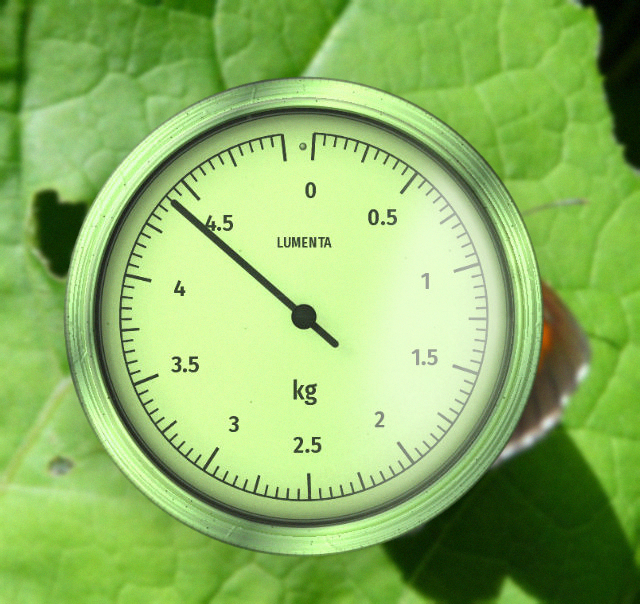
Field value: {"value": 4.4, "unit": "kg"}
